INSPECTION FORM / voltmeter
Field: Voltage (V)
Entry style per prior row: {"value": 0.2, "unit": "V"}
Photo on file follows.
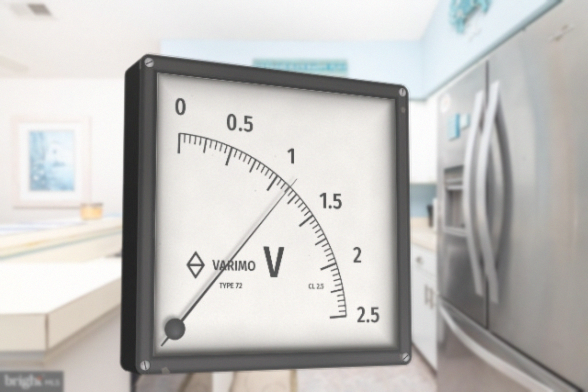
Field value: {"value": 1.15, "unit": "V"}
